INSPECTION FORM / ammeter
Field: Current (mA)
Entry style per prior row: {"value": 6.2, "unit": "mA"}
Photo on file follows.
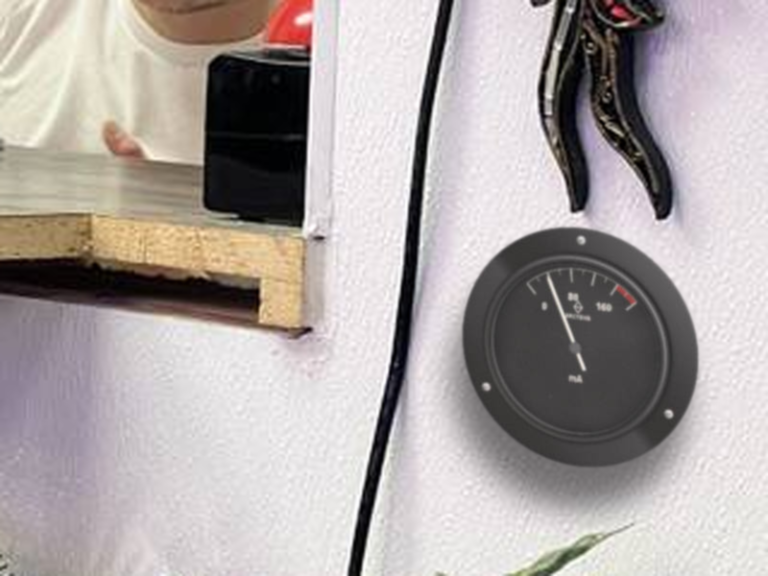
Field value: {"value": 40, "unit": "mA"}
